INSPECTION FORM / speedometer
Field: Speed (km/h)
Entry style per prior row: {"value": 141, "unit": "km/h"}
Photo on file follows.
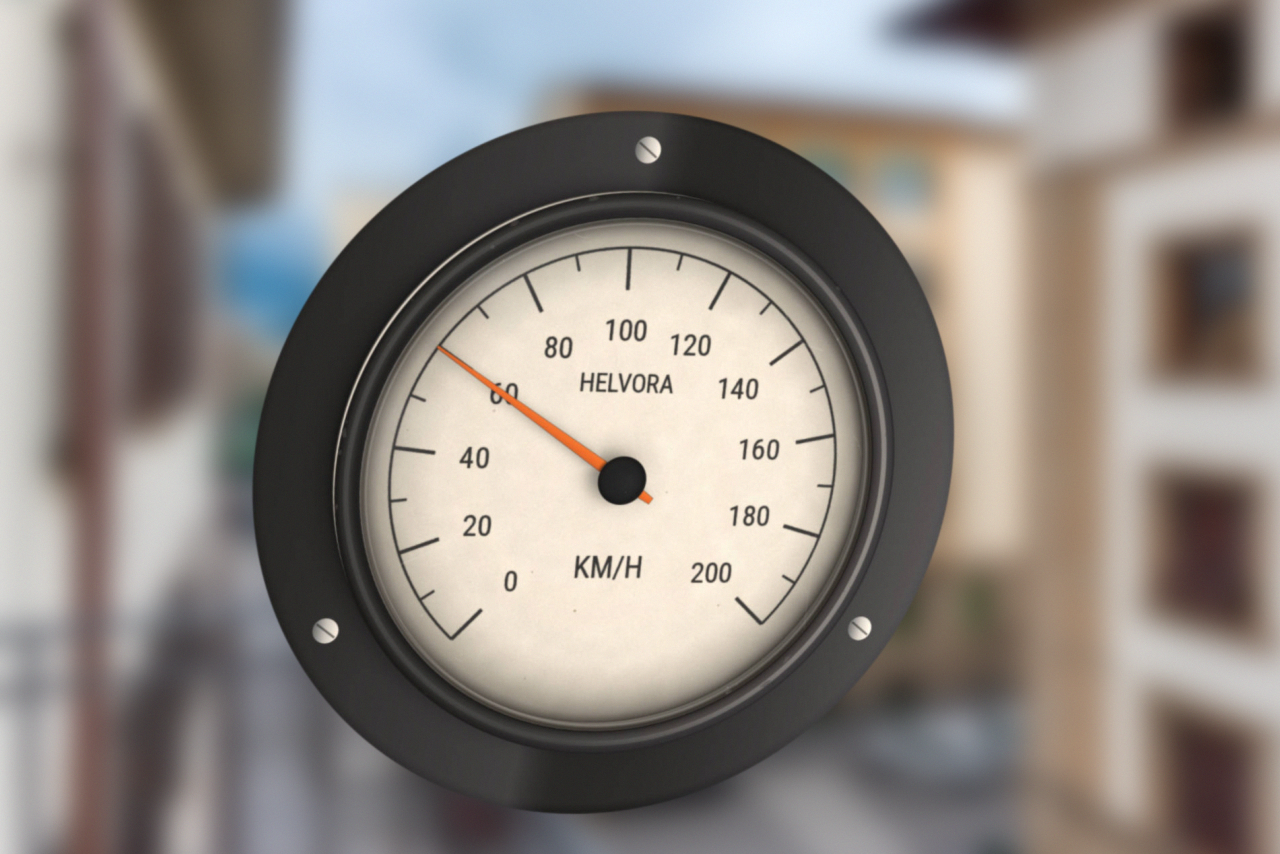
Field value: {"value": 60, "unit": "km/h"}
